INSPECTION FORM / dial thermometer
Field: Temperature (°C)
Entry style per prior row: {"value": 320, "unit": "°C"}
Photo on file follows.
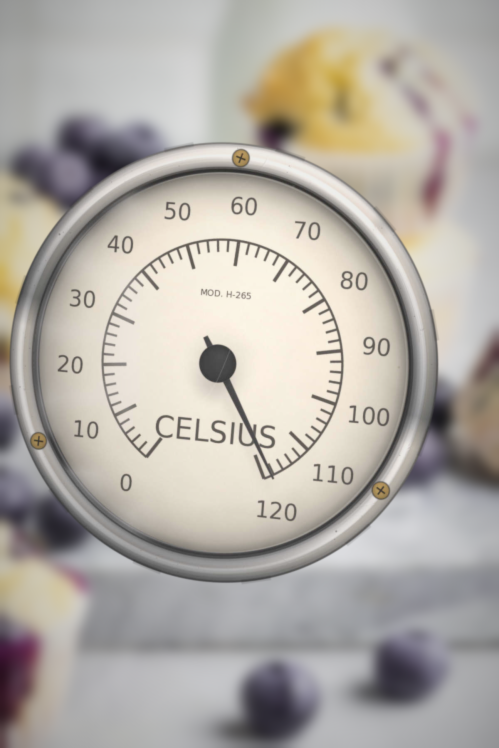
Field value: {"value": 118, "unit": "°C"}
